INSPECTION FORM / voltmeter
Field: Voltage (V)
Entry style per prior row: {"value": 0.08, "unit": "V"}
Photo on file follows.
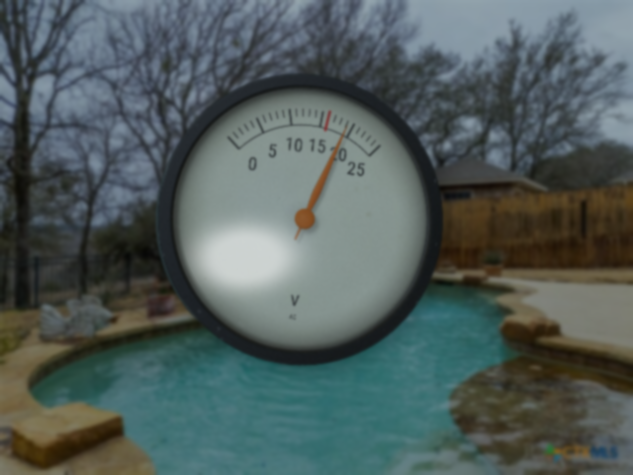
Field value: {"value": 19, "unit": "V"}
